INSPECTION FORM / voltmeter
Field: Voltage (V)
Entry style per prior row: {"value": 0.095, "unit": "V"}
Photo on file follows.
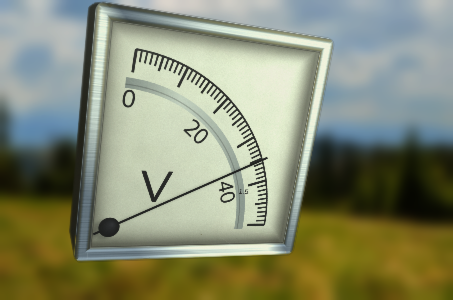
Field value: {"value": 35, "unit": "V"}
